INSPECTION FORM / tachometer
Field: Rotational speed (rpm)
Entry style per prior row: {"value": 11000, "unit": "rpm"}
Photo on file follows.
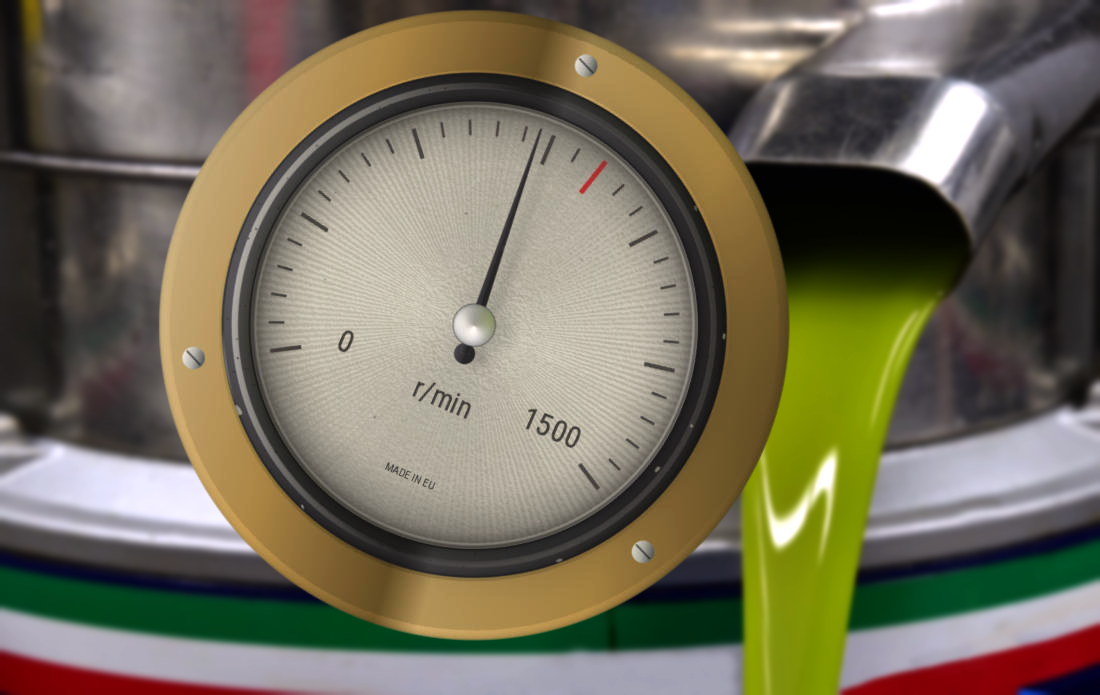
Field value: {"value": 725, "unit": "rpm"}
